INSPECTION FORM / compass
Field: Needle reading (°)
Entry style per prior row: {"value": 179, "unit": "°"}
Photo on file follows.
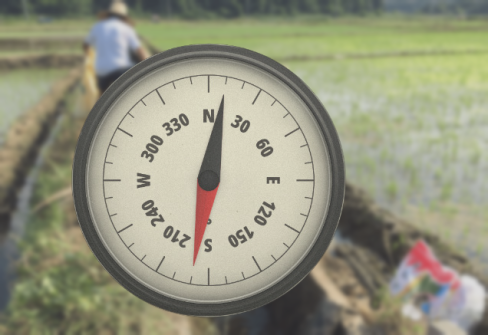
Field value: {"value": 190, "unit": "°"}
